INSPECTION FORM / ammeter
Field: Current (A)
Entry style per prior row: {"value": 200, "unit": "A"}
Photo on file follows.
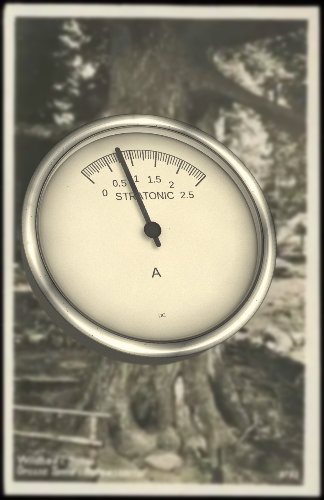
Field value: {"value": 0.75, "unit": "A"}
